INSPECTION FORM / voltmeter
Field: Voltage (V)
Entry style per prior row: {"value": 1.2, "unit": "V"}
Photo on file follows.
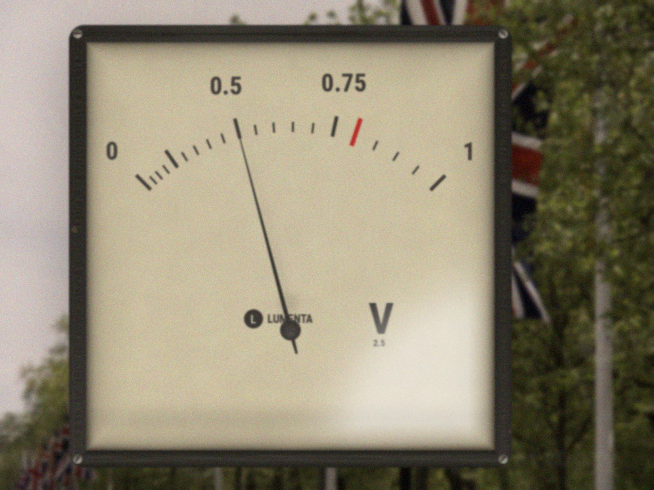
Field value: {"value": 0.5, "unit": "V"}
